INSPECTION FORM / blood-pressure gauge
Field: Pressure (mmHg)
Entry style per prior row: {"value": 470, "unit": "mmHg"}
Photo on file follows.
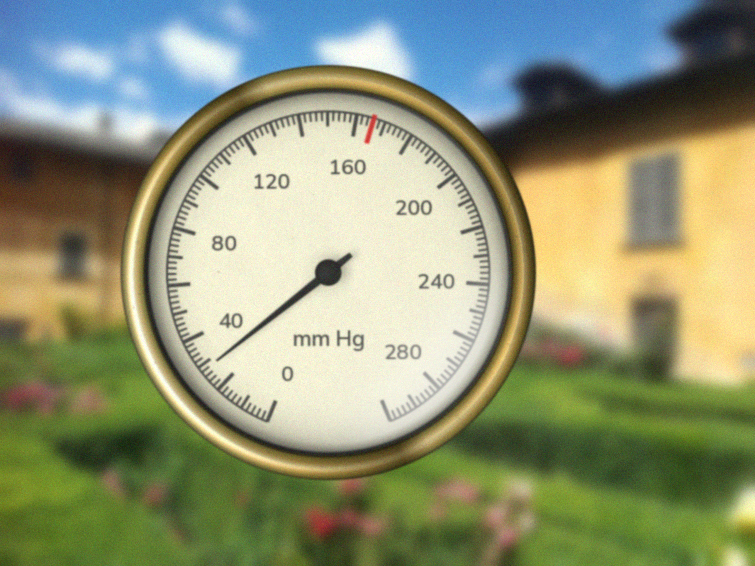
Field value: {"value": 28, "unit": "mmHg"}
